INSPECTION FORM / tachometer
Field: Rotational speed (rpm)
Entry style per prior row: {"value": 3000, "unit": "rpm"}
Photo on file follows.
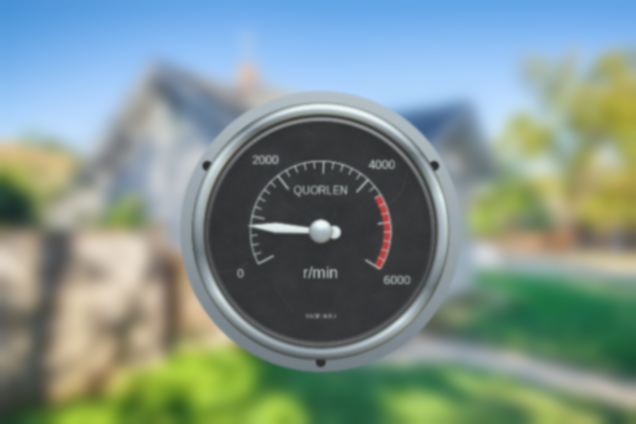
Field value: {"value": 800, "unit": "rpm"}
